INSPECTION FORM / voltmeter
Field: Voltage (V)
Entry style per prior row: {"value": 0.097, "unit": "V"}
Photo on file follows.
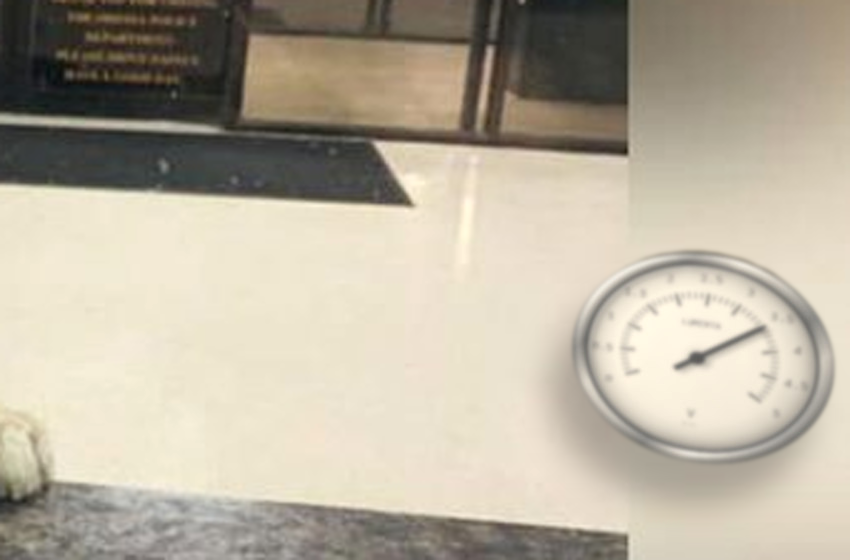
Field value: {"value": 3.5, "unit": "V"}
